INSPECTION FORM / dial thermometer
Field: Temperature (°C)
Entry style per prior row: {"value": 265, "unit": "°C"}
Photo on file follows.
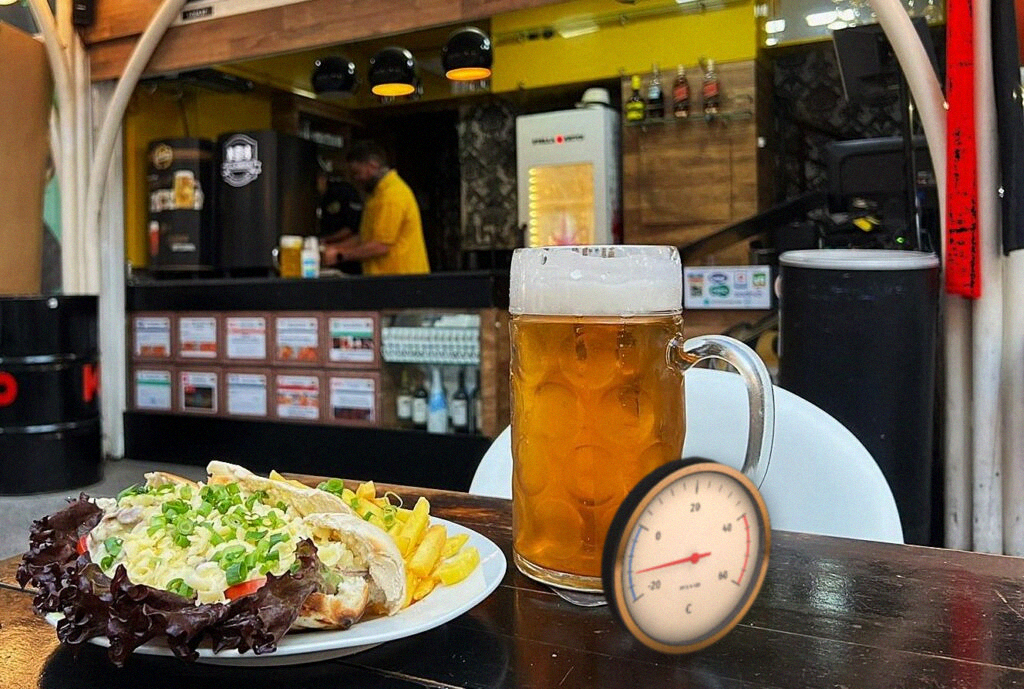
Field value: {"value": -12, "unit": "°C"}
